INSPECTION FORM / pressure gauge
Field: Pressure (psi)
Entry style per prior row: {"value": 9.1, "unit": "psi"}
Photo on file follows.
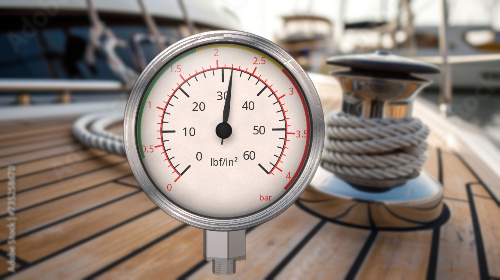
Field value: {"value": 32, "unit": "psi"}
